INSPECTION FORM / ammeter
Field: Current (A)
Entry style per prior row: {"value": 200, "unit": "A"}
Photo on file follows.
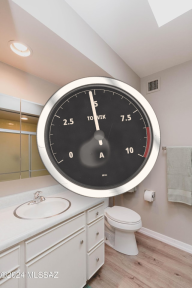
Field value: {"value": 4.75, "unit": "A"}
